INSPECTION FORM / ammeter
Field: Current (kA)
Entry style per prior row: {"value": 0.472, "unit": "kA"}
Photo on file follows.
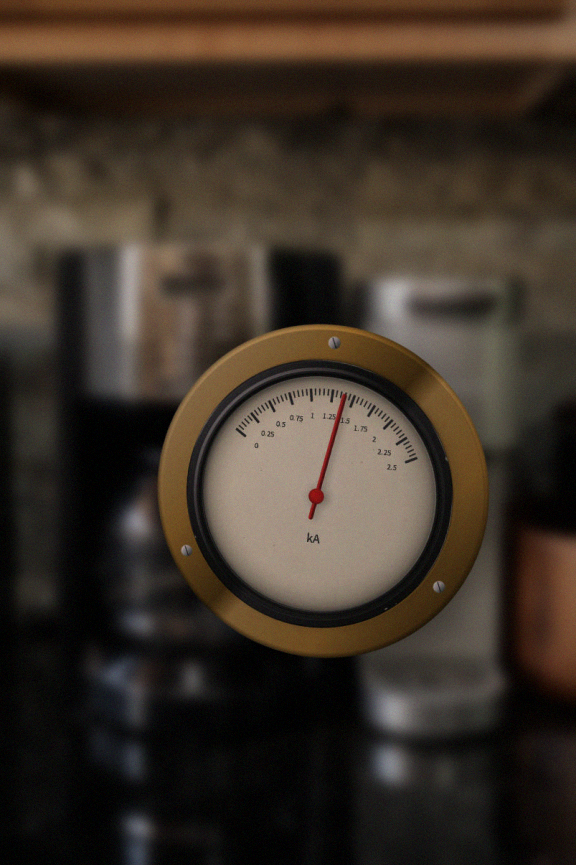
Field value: {"value": 1.4, "unit": "kA"}
